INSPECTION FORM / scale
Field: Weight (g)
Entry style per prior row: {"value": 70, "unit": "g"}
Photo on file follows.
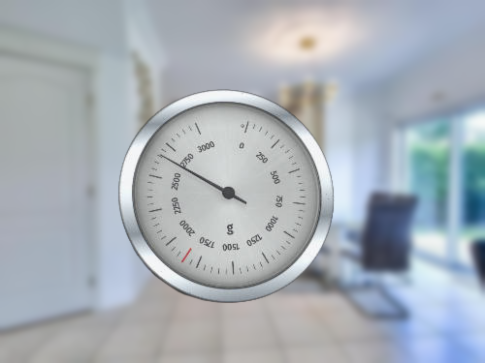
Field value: {"value": 2650, "unit": "g"}
